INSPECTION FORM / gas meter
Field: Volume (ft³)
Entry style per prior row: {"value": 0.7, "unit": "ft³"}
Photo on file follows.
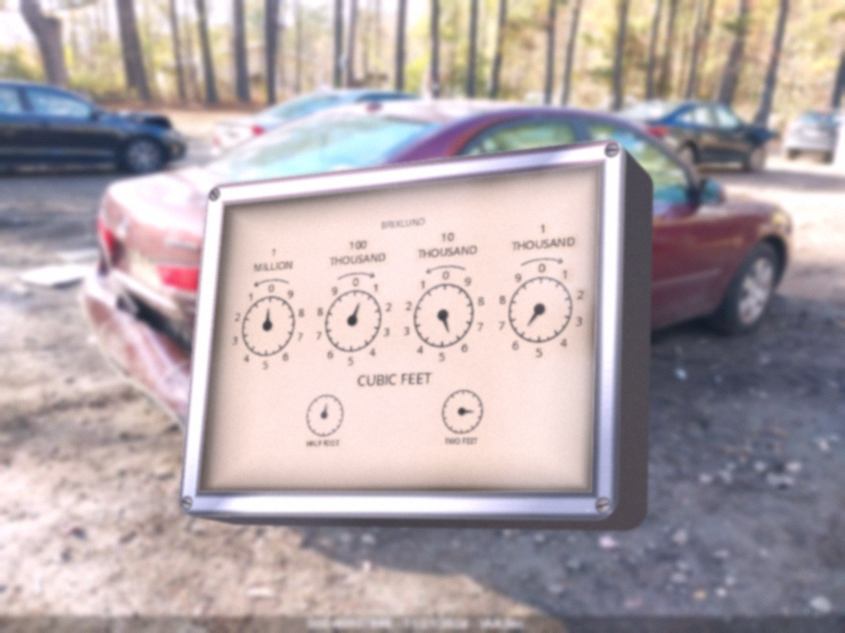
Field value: {"value": 5600, "unit": "ft³"}
